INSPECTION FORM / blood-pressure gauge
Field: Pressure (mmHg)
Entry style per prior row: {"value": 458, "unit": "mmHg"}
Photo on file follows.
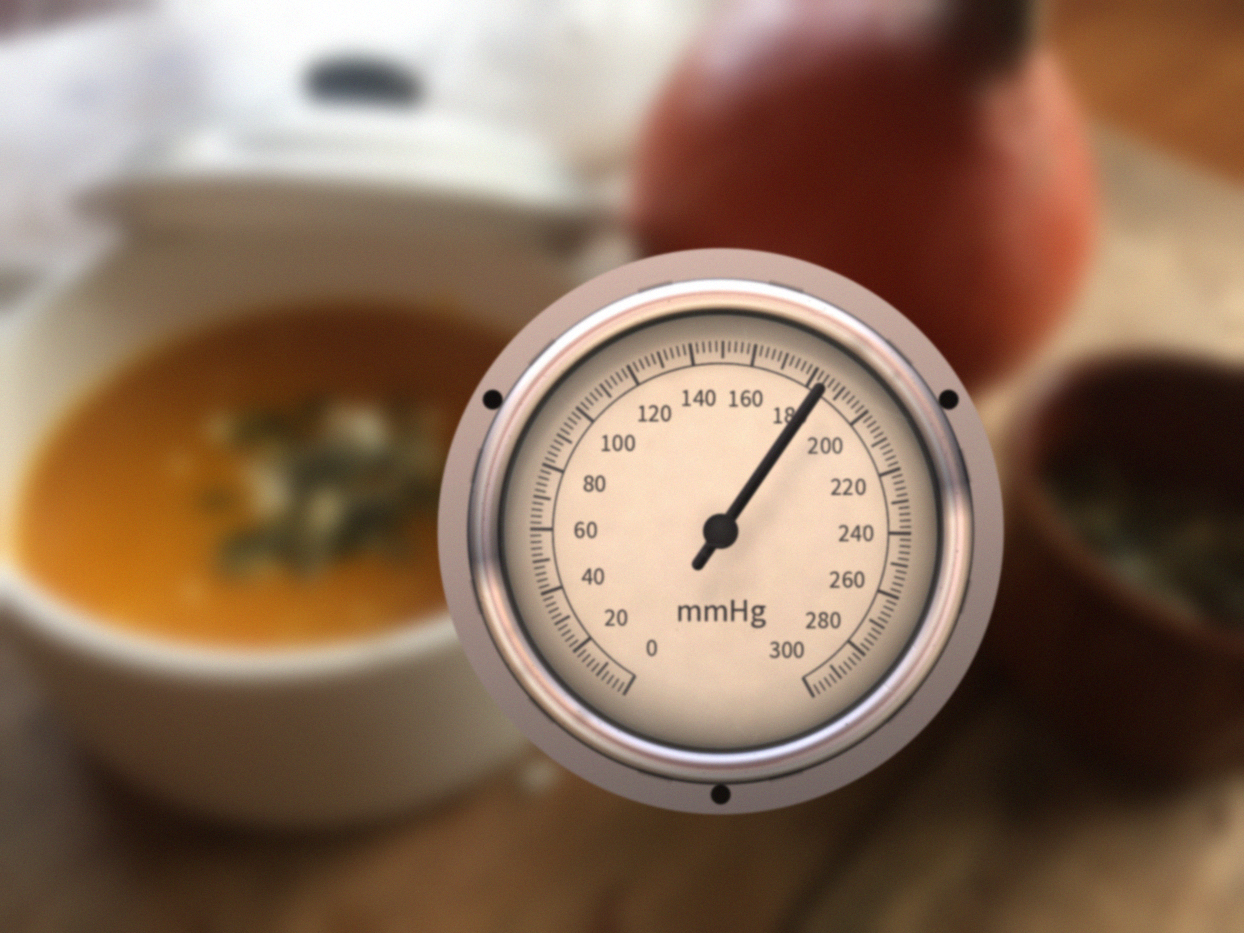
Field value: {"value": 184, "unit": "mmHg"}
